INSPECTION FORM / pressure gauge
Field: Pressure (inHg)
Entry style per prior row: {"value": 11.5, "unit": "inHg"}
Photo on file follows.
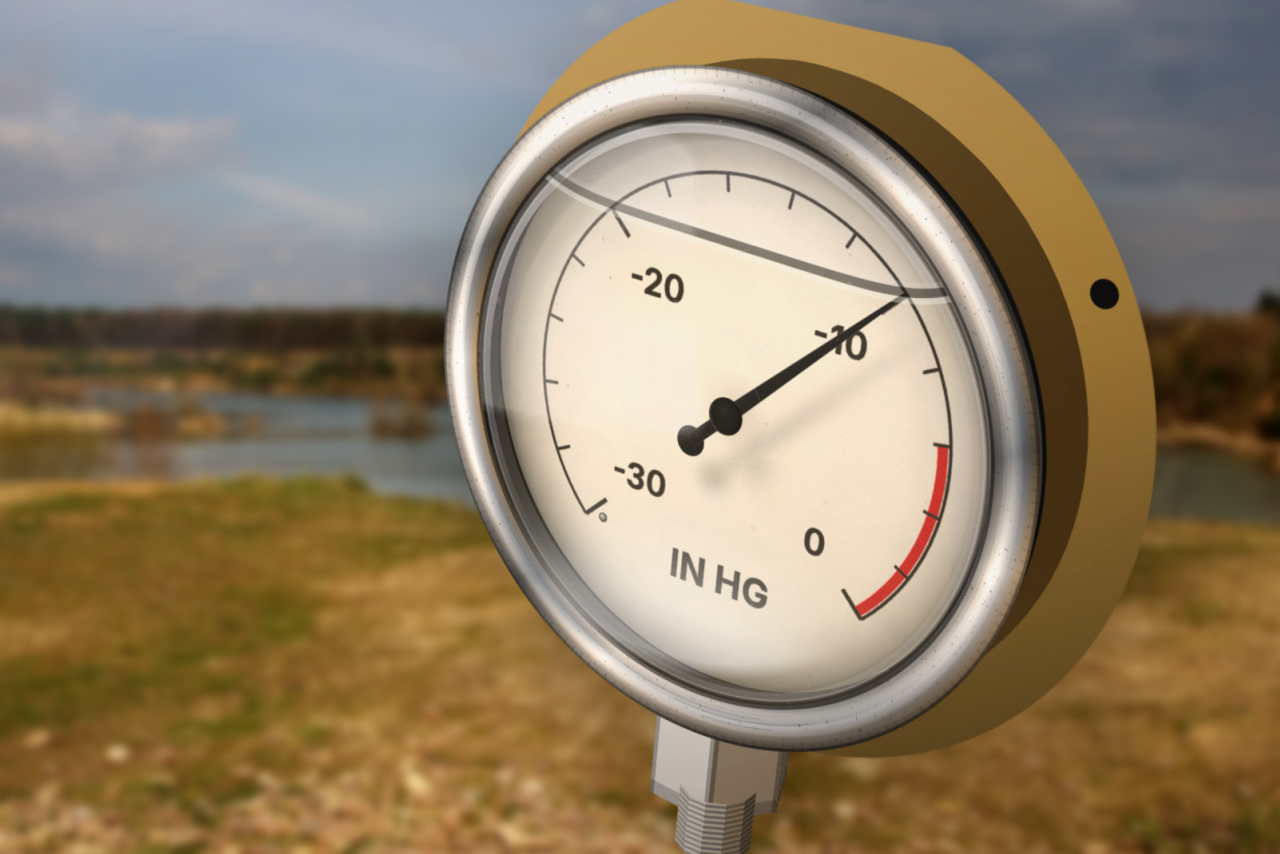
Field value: {"value": -10, "unit": "inHg"}
